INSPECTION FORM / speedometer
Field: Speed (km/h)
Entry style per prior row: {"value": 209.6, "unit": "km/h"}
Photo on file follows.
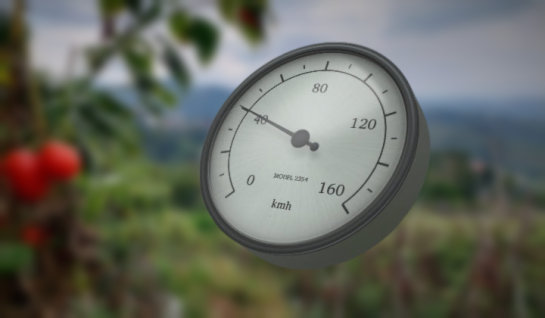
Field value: {"value": 40, "unit": "km/h"}
